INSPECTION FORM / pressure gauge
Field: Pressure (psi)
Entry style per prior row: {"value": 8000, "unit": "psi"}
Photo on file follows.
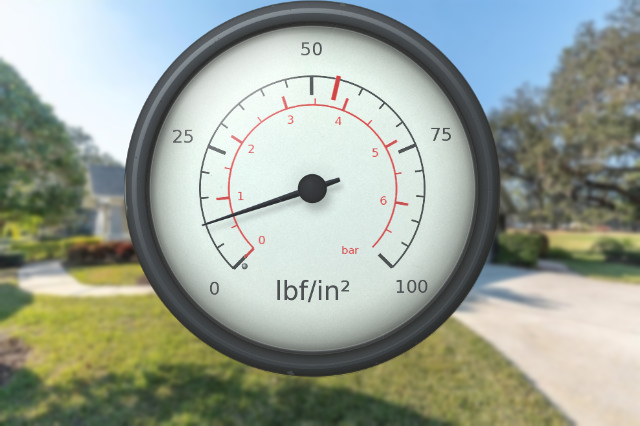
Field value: {"value": 10, "unit": "psi"}
